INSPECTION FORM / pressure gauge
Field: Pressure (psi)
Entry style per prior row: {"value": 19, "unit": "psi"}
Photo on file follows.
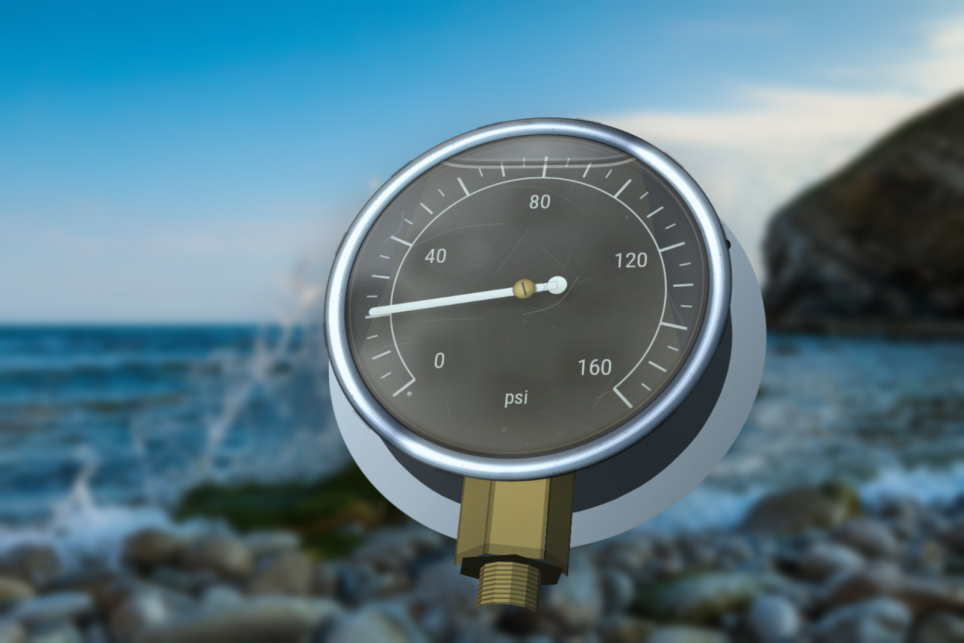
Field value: {"value": 20, "unit": "psi"}
